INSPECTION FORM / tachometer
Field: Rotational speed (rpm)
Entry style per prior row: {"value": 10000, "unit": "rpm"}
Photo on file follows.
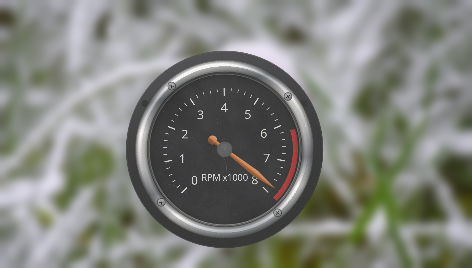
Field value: {"value": 7800, "unit": "rpm"}
